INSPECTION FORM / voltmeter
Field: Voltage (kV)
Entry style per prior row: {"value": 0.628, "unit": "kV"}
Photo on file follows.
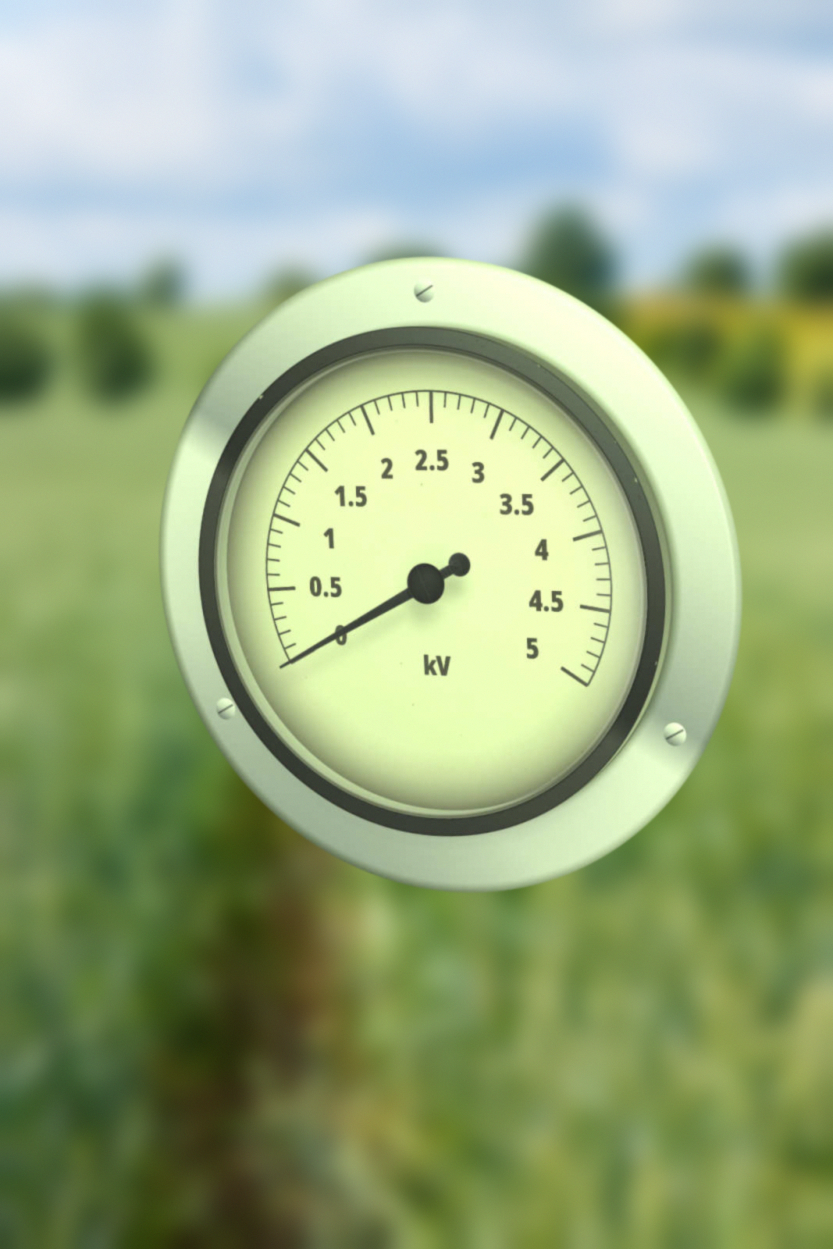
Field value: {"value": 0, "unit": "kV"}
